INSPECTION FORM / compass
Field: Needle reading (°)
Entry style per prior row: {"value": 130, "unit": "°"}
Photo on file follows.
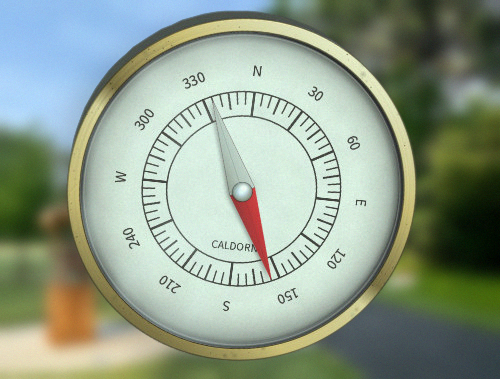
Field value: {"value": 155, "unit": "°"}
